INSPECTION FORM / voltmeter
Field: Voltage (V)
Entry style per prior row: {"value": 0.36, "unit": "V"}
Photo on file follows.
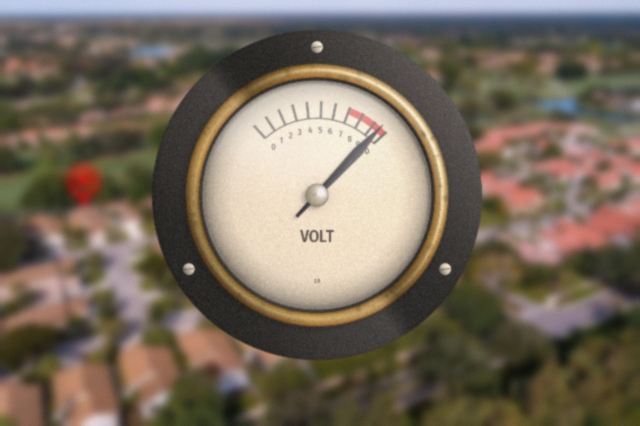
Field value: {"value": 9.5, "unit": "V"}
